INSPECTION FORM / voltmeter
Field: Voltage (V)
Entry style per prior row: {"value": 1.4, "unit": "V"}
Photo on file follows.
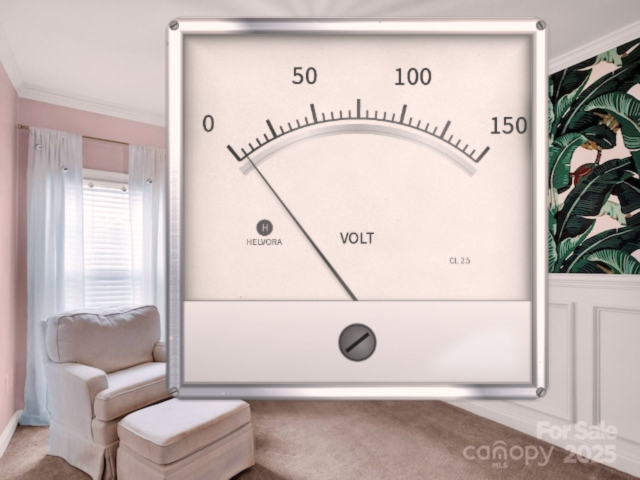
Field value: {"value": 5, "unit": "V"}
